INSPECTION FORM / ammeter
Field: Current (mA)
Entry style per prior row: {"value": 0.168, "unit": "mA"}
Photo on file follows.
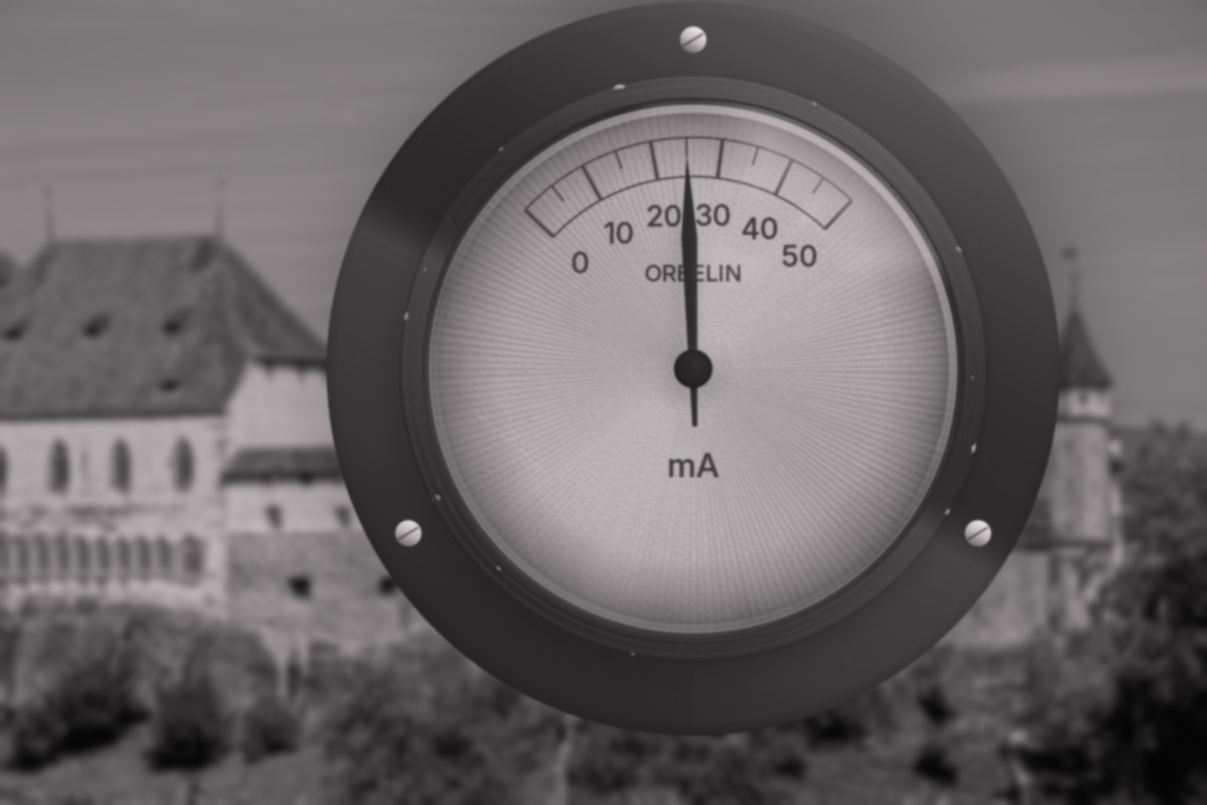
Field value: {"value": 25, "unit": "mA"}
